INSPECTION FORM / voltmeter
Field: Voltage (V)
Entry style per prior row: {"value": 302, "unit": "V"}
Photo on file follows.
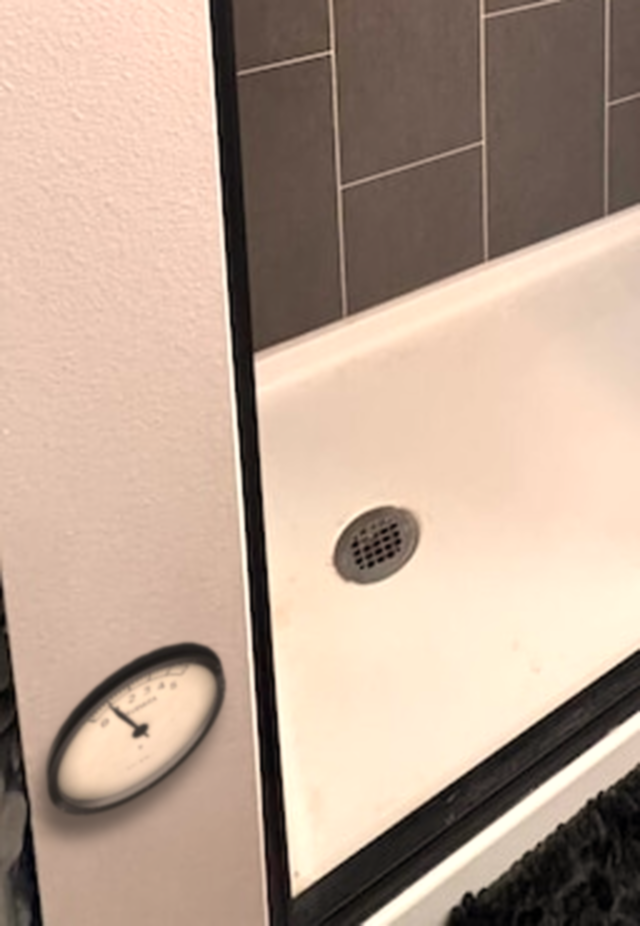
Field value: {"value": 1, "unit": "V"}
